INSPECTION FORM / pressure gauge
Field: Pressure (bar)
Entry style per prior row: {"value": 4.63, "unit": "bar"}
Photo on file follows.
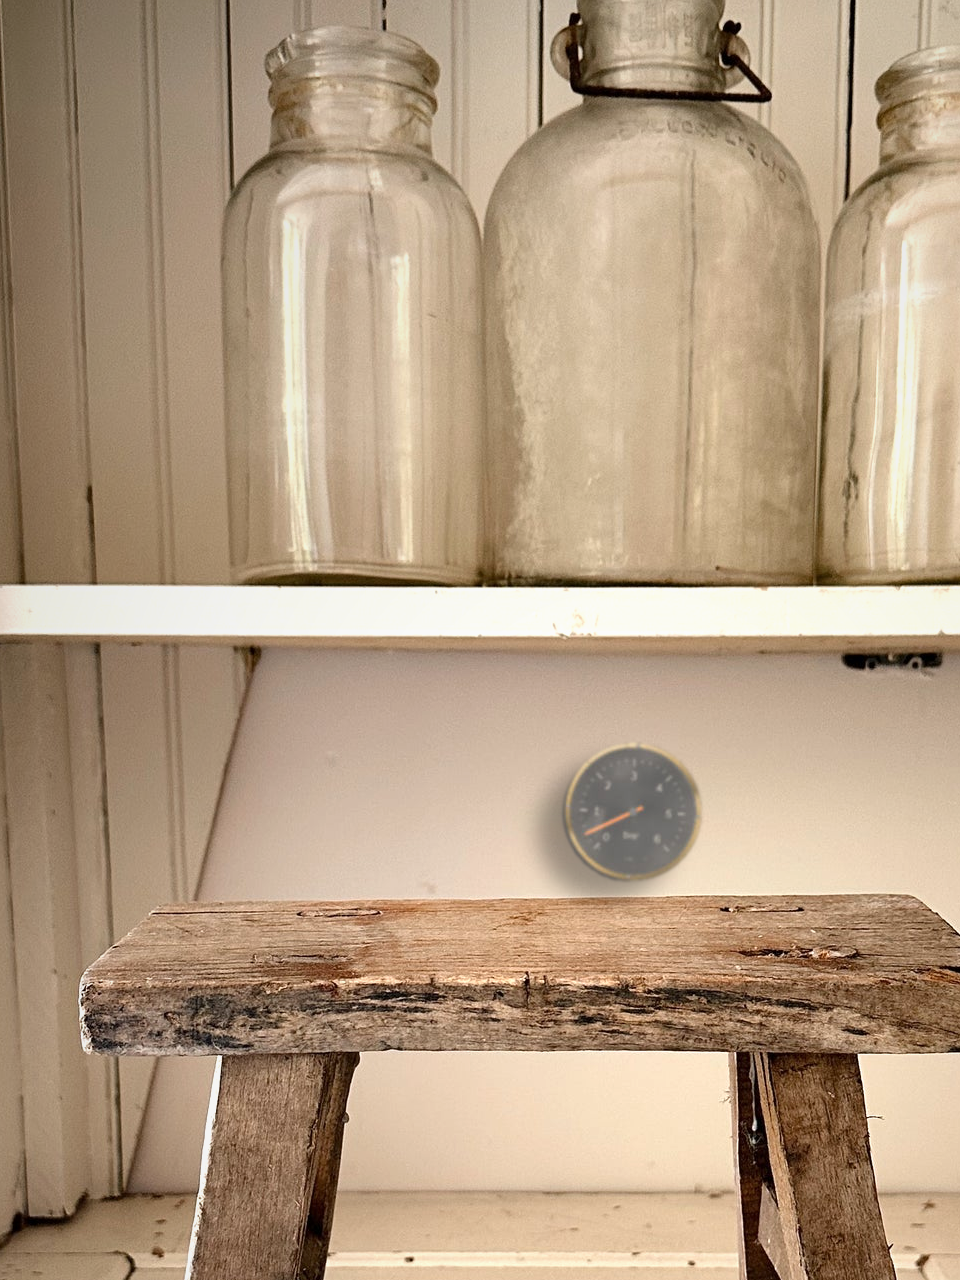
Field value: {"value": 0.4, "unit": "bar"}
